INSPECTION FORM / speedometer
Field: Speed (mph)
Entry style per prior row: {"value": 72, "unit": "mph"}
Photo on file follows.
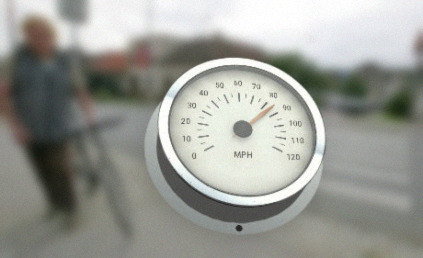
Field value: {"value": 85, "unit": "mph"}
